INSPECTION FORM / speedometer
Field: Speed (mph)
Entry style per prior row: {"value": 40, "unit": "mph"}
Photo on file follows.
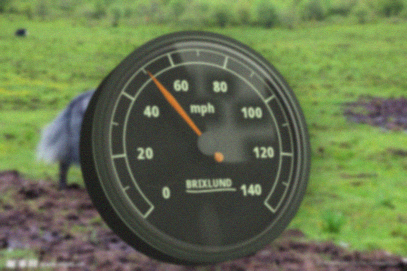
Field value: {"value": 50, "unit": "mph"}
